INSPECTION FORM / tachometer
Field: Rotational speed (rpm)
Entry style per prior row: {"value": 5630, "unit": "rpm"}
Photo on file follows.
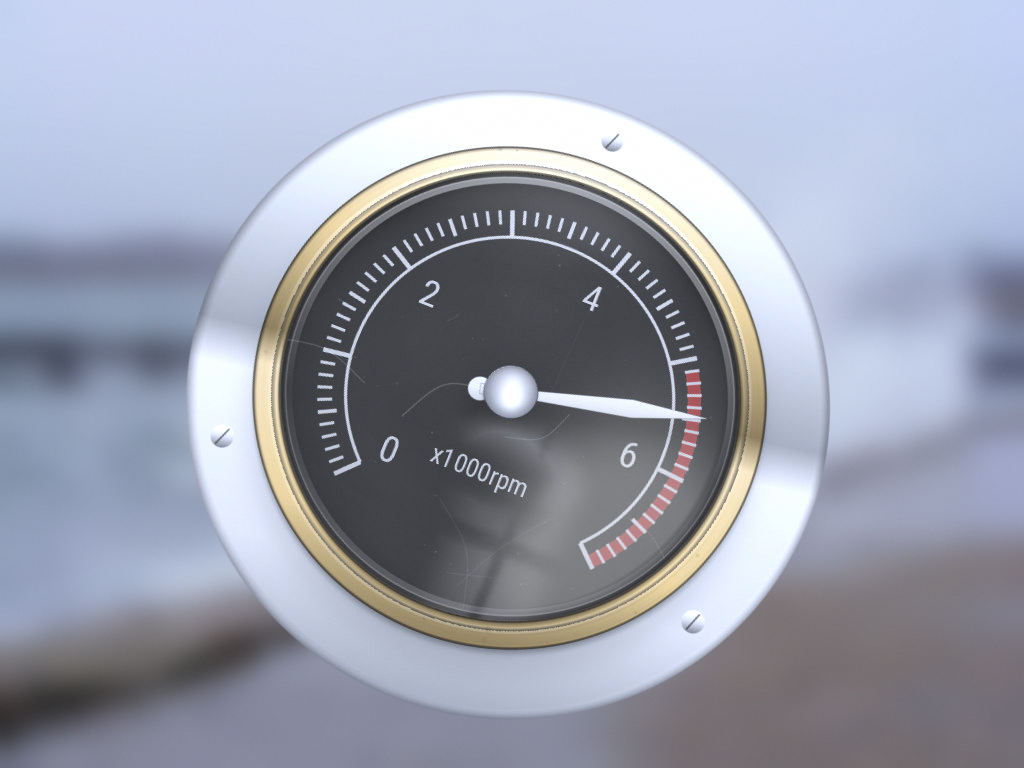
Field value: {"value": 5500, "unit": "rpm"}
